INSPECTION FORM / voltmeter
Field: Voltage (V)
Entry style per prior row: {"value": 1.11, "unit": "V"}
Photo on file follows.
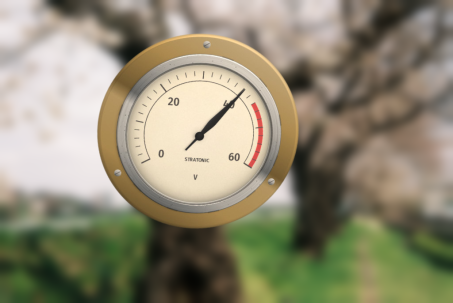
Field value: {"value": 40, "unit": "V"}
